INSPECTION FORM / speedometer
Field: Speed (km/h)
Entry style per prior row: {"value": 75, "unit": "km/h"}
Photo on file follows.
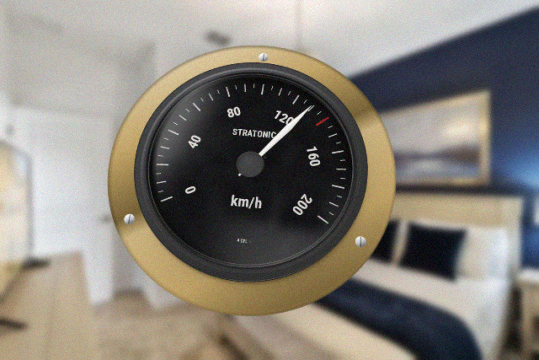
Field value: {"value": 130, "unit": "km/h"}
